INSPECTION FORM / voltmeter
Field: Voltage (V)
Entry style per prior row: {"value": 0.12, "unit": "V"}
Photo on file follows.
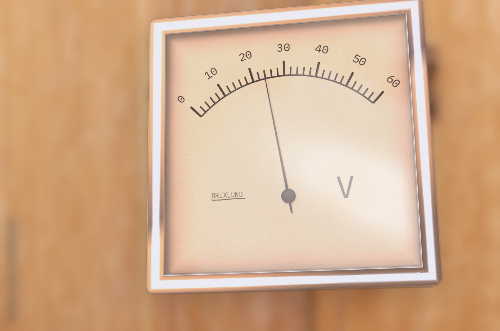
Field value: {"value": 24, "unit": "V"}
